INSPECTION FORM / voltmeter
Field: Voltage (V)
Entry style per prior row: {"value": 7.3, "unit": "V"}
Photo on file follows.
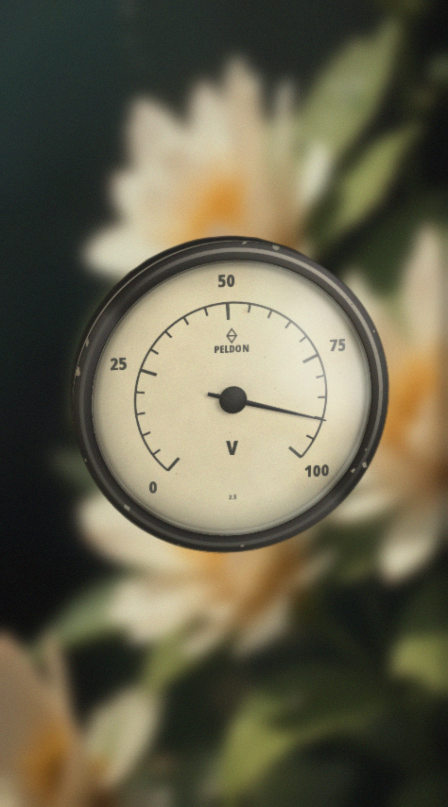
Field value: {"value": 90, "unit": "V"}
